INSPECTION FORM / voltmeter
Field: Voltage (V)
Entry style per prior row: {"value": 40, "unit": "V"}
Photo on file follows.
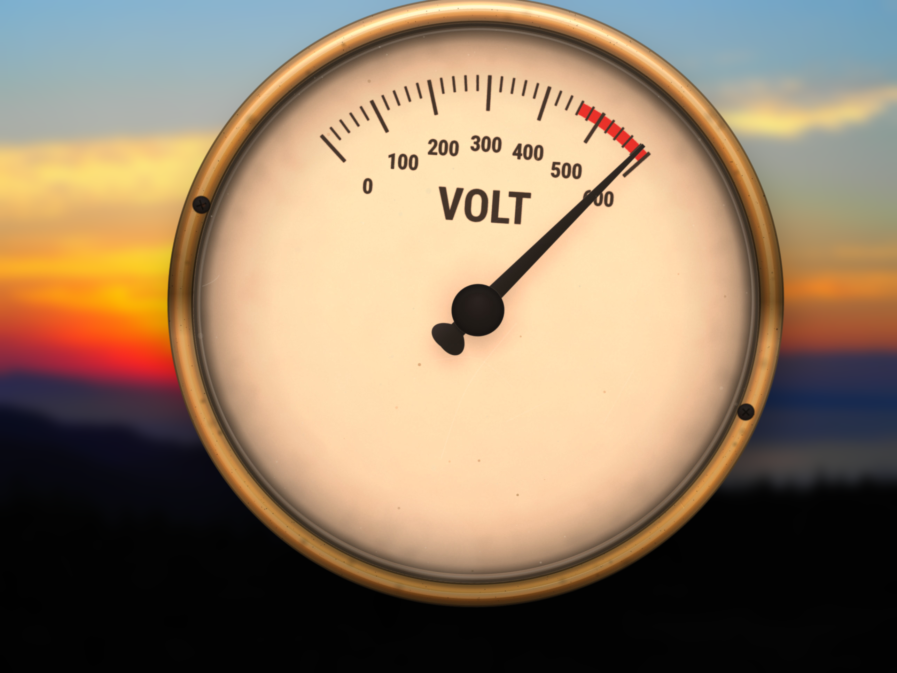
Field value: {"value": 580, "unit": "V"}
